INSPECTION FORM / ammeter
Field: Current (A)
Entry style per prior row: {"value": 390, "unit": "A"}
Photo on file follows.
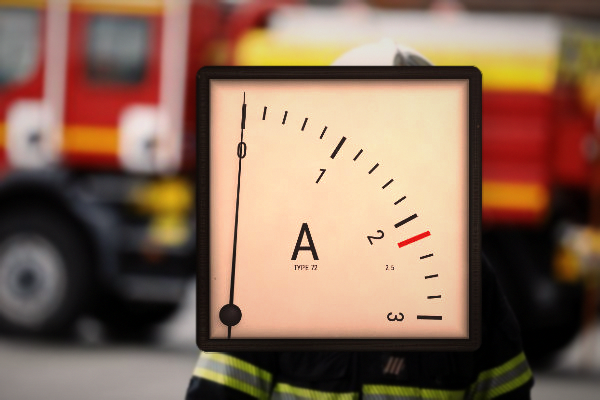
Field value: {"value": 0, "unit": "A"}
